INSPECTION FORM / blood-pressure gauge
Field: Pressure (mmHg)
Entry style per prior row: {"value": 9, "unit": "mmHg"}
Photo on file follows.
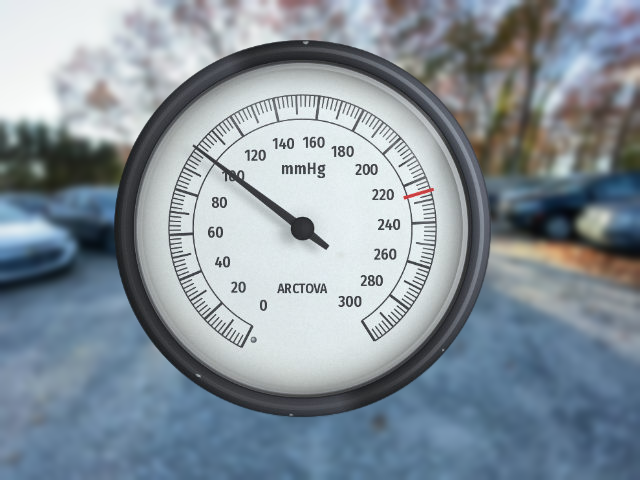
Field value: {"value": 100, "unit": "mmHg"}
